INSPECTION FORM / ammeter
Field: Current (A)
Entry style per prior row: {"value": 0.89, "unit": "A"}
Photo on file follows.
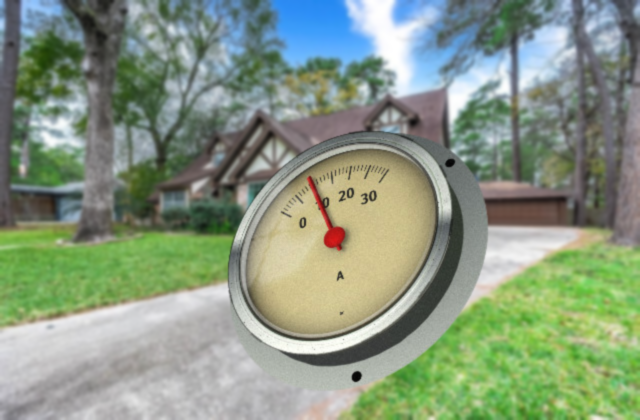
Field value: {"value": 10, "unit": "A"}
